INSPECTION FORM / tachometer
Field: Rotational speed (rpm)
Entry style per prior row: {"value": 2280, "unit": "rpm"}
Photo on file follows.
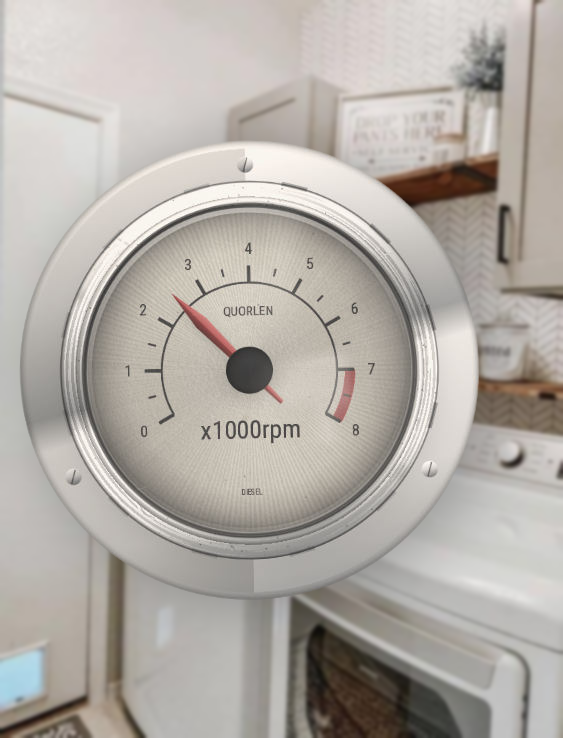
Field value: {"value": 2500, "unit": "rpm"}
